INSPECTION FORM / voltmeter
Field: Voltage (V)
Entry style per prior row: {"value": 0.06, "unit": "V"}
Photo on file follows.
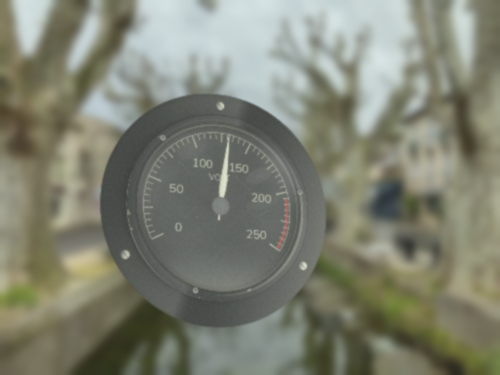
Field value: {"value": 130, "unit": "V"}
